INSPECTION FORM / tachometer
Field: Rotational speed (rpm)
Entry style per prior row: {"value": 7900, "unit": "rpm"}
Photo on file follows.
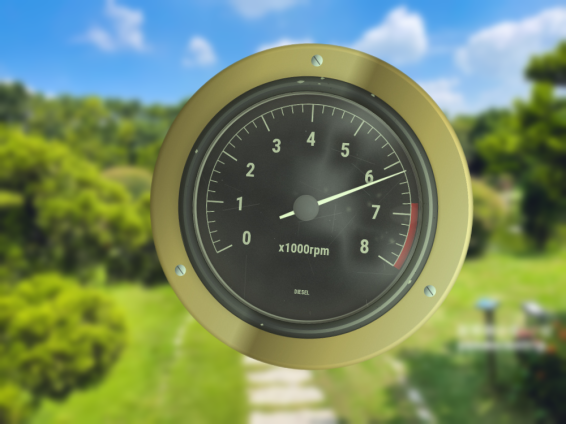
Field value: {"value": 6200, "unit": "rpm"}
